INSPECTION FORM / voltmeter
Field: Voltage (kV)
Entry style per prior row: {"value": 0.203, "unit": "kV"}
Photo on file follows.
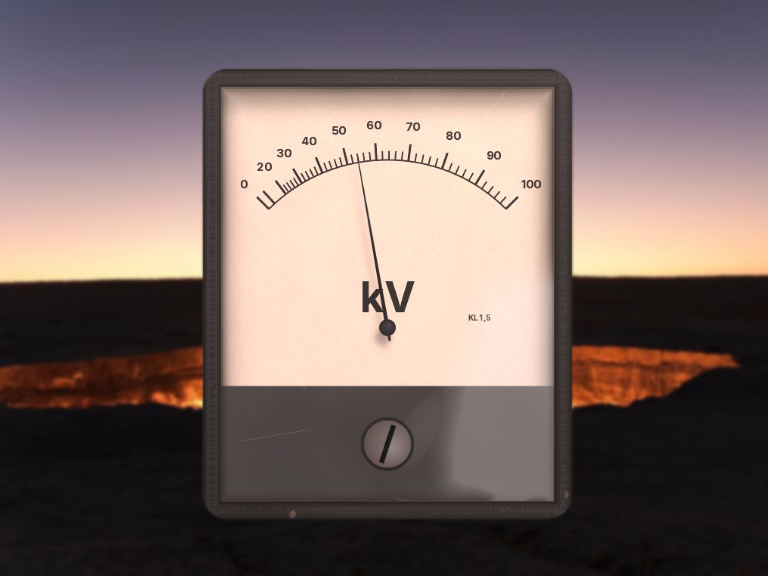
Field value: {"value": 54, "unit": "kV"}
